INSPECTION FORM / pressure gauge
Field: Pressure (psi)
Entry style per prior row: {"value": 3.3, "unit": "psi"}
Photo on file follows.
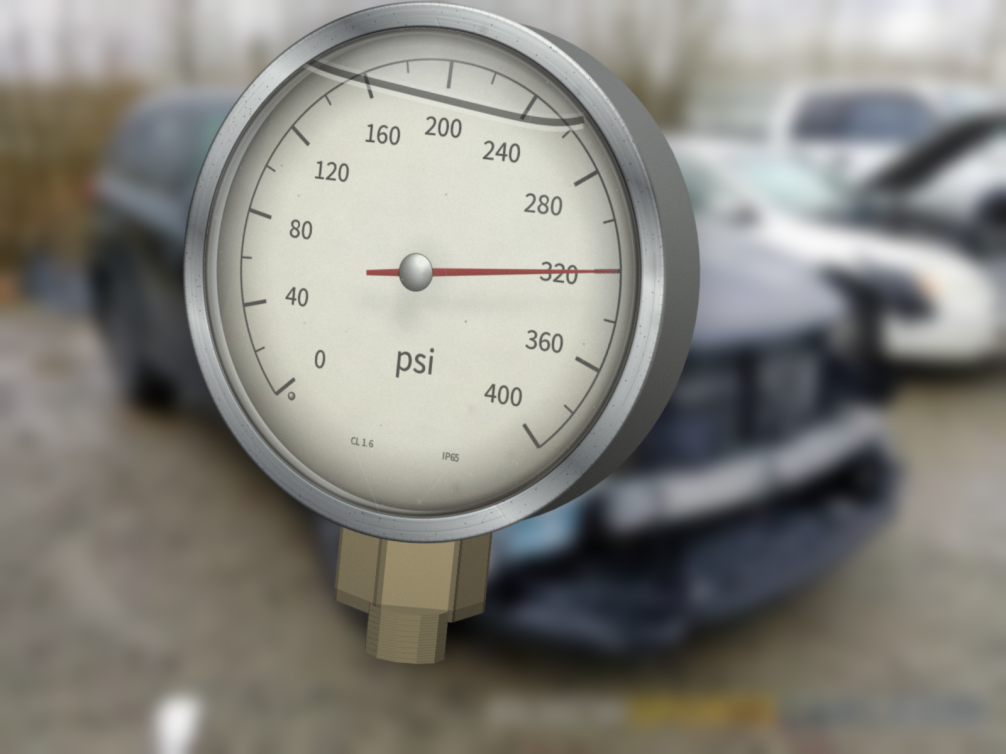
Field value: {"value": 320, "unit": "psi"}
